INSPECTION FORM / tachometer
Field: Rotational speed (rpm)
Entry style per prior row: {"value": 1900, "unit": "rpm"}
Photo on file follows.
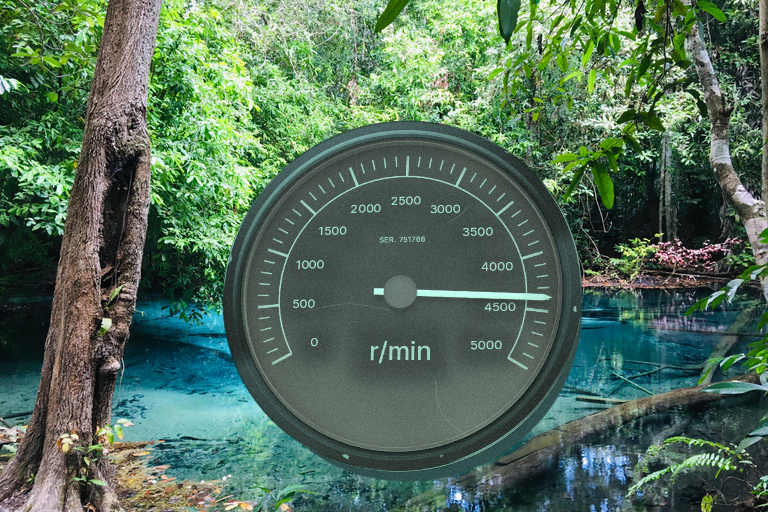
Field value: {"value": 4400, "unit": "rpm"}
